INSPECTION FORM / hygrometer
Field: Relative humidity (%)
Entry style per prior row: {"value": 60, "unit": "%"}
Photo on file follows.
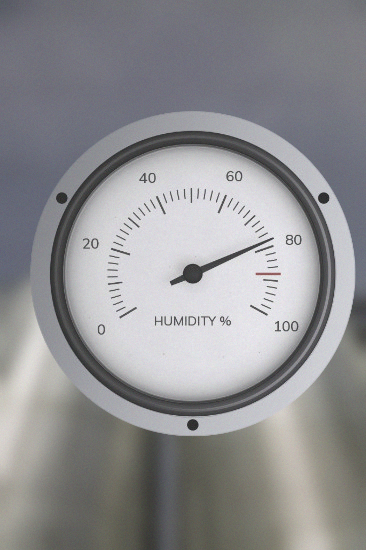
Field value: {"value": 78, "unit": "%"}
